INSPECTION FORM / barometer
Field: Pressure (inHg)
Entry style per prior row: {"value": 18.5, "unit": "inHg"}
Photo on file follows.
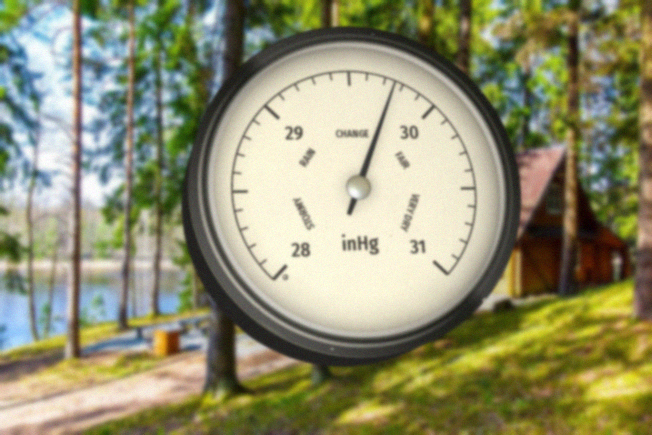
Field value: {"value": 29.75, "unit": "inHg"}
